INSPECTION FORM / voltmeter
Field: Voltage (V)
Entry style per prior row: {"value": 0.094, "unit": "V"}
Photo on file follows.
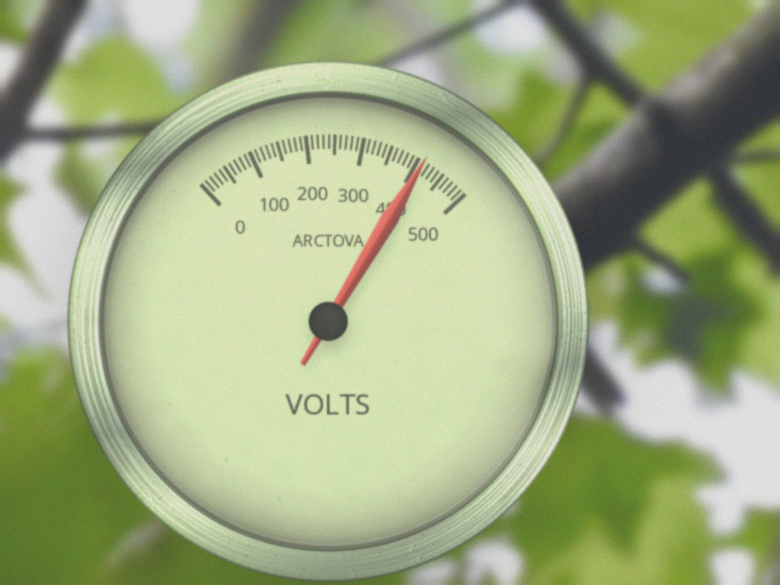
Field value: {"value": 410, "unit": "V"}
